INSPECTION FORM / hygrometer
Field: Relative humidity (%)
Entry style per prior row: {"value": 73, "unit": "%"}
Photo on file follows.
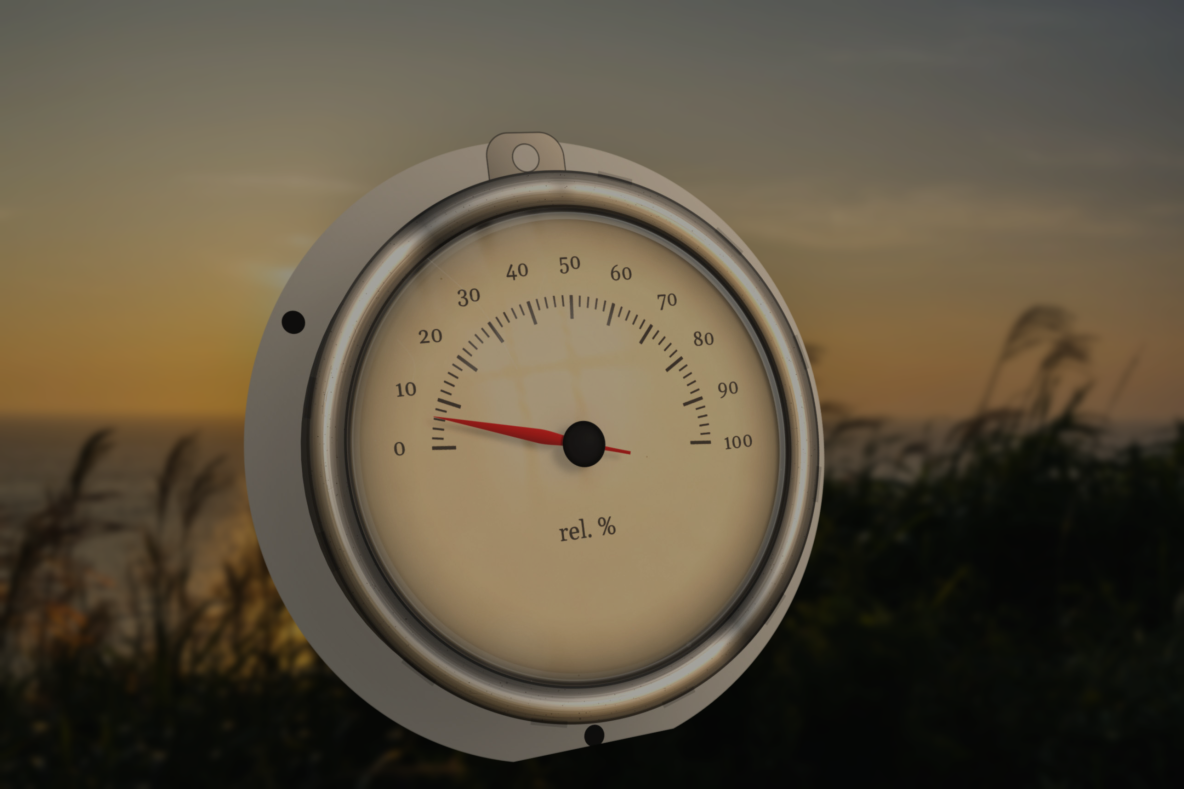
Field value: {"value": 6, "unit": "%"}
